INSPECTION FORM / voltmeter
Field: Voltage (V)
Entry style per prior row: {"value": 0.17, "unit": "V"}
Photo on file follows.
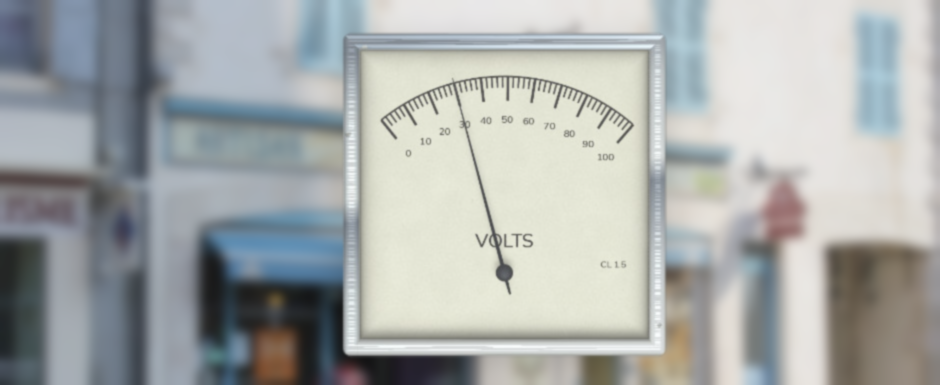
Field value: {"value": 30, "unit": "V"}
